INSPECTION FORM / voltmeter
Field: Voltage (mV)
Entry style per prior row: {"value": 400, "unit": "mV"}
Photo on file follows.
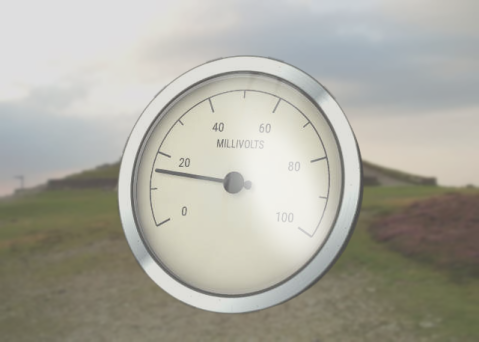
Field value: {"value": 15, "unit": "mV"}
